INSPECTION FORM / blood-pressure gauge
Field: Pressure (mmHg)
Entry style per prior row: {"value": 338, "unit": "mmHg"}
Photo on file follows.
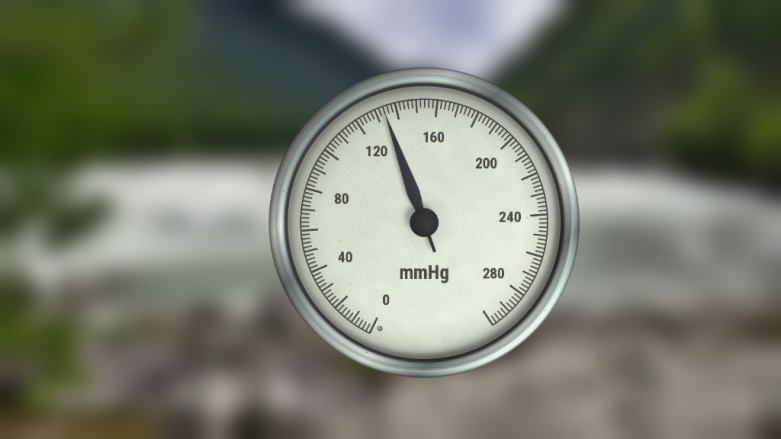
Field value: {"value": 134, "unit": "mmHg"}
